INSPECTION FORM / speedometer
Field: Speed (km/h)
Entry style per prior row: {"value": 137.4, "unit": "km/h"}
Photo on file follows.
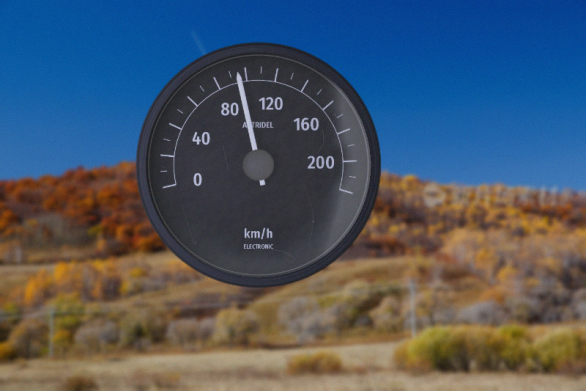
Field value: {"value": 95, "unit": "km/h"}
